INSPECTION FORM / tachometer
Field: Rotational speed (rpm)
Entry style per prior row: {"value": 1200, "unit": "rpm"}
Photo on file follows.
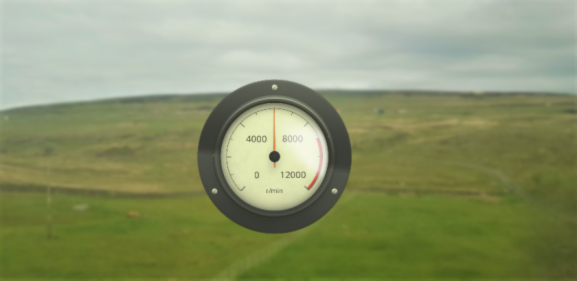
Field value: {"value": 6000, "unit": "rpm"}
